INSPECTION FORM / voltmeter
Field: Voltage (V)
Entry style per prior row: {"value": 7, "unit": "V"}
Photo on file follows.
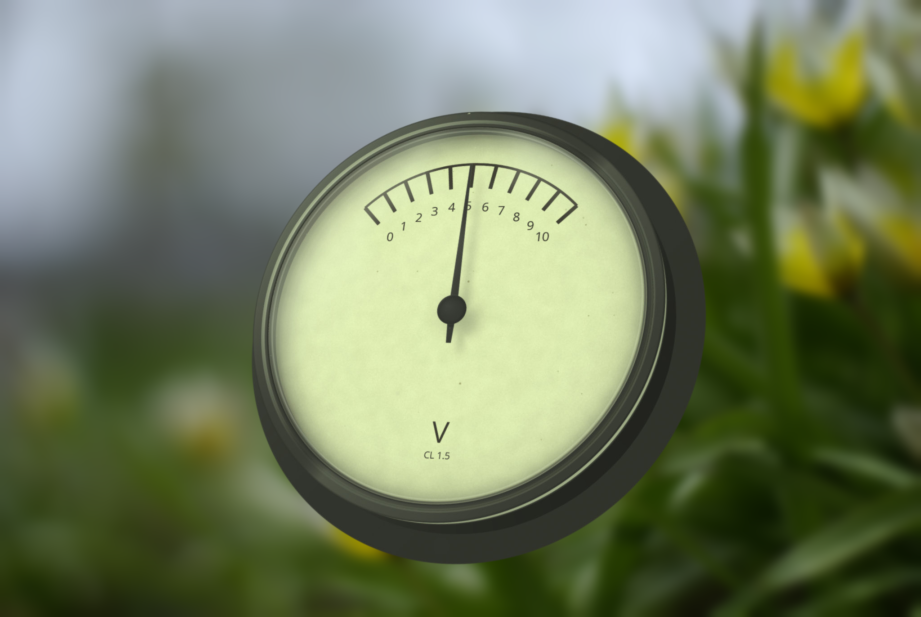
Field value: {"value": 5, "unit": "V"}
